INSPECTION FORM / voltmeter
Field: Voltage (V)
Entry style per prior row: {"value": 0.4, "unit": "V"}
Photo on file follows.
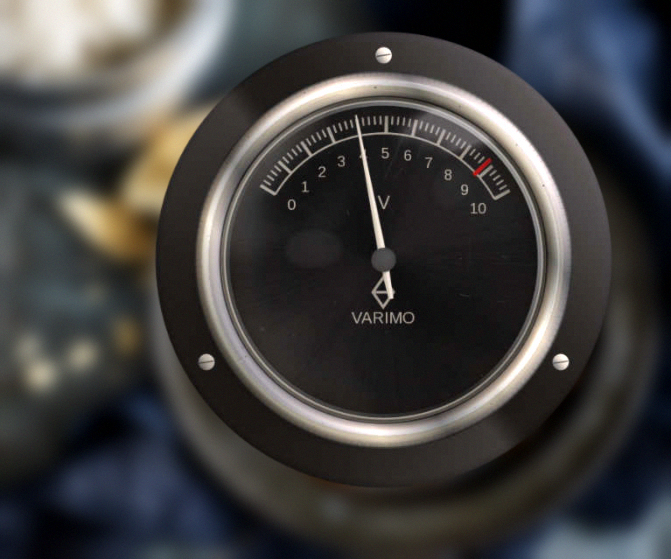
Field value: {"value": 4, "unit": "V"}
